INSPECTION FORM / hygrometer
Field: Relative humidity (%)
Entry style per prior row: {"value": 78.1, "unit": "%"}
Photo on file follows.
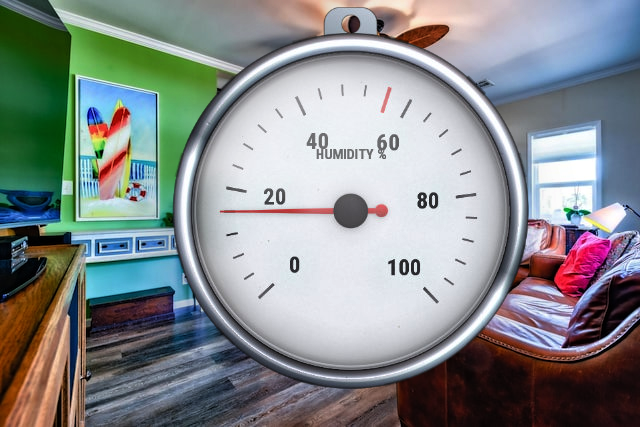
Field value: {"value": 16, "unit": "%"}
